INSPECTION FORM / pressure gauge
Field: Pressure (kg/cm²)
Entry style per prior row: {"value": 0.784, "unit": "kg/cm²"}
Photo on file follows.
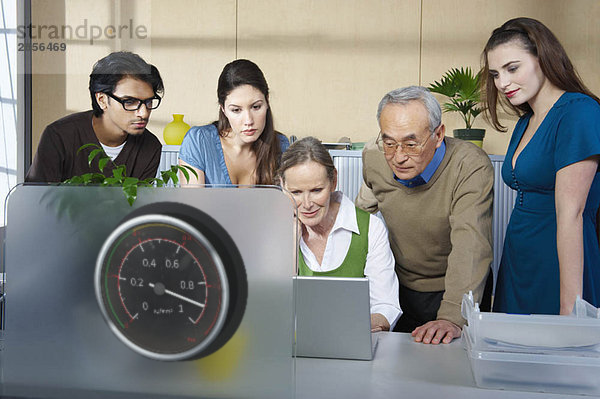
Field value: {"value": 0.9, "unit": "kg/cm²"}
